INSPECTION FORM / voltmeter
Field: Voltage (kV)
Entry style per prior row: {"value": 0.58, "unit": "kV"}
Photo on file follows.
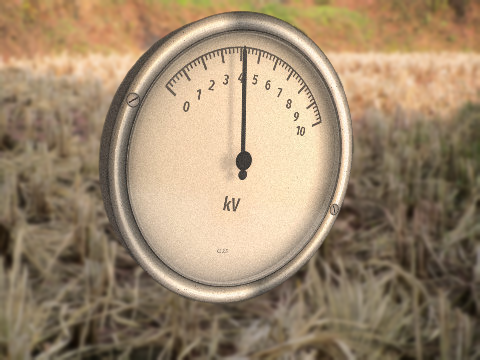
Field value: {"value": 4, "unit": "kV"}
